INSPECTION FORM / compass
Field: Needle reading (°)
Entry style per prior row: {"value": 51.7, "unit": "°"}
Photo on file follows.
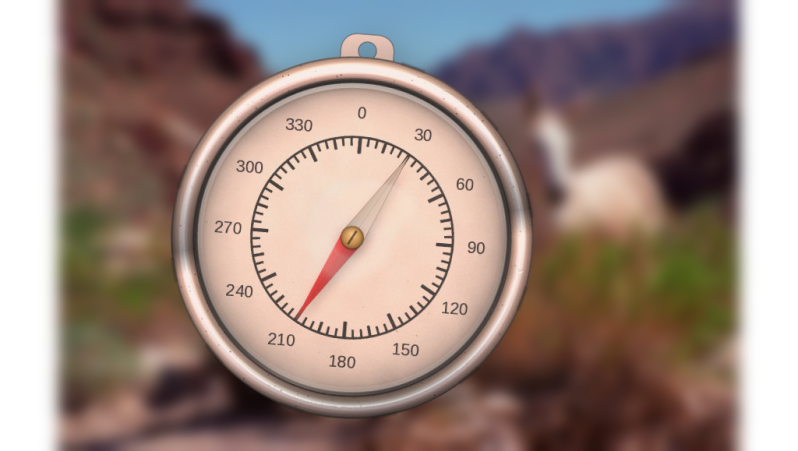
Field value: {"value": 210, "unit": "°"}
